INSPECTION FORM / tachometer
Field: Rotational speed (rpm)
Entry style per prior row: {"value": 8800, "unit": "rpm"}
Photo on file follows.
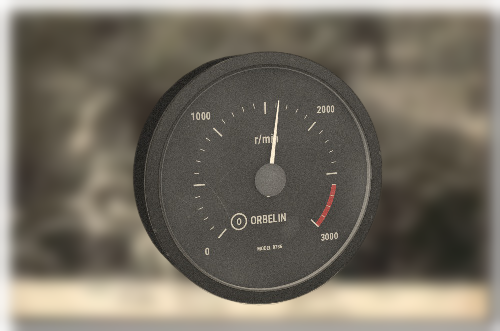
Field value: {"value": 1600, "unit": "rpm"}
